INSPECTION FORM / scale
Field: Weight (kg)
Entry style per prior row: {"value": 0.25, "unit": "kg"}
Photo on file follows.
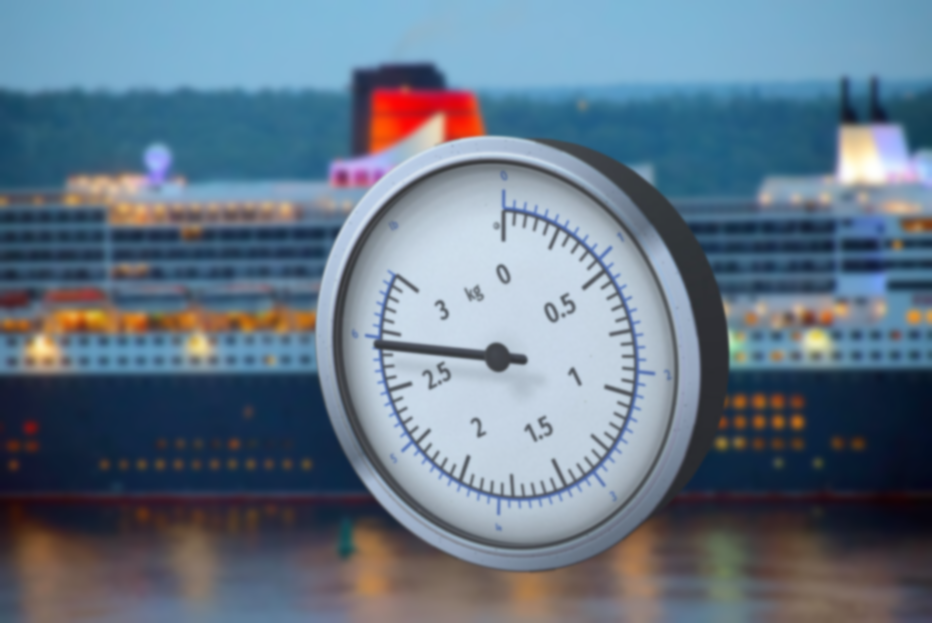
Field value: {"value": 2.7, "unit": "kg"}
